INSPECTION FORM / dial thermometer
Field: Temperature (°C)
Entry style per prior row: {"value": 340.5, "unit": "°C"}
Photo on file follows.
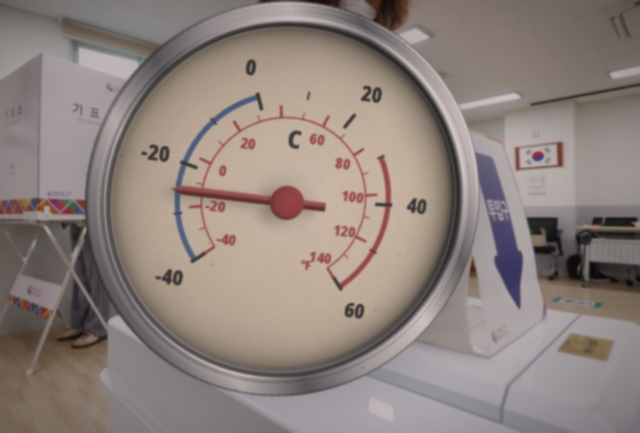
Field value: {"value": -25, "unit": "°C"}
